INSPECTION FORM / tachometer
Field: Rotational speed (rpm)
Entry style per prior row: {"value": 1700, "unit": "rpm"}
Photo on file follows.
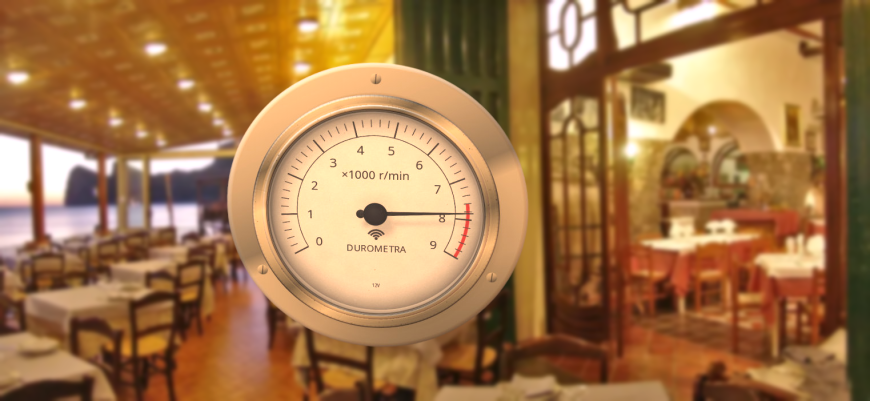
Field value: {"value": 7800, "unit": "rpm"}
